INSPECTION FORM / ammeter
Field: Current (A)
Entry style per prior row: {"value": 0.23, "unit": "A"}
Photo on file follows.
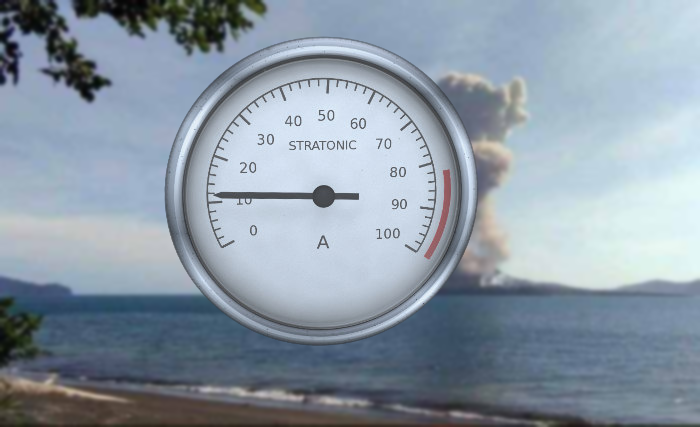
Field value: {"value": 12, "unit": "A"}
